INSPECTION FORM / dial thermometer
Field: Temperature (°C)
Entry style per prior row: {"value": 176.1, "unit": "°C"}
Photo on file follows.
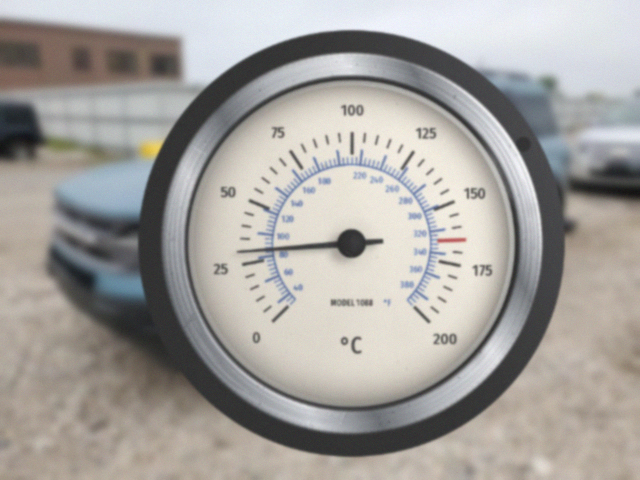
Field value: {"value": 30, "unit": "°C"}
